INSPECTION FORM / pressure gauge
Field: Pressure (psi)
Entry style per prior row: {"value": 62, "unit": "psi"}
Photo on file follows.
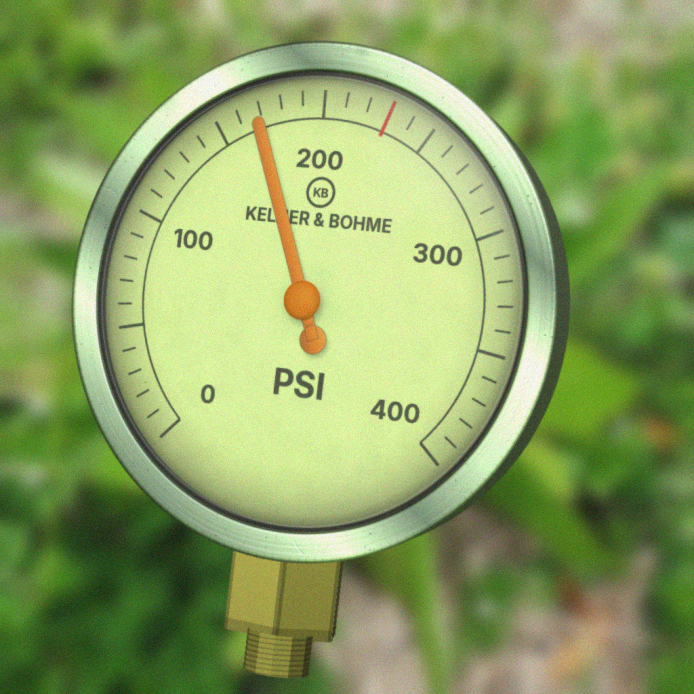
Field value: {"value": 170, "unit": "psi"}
